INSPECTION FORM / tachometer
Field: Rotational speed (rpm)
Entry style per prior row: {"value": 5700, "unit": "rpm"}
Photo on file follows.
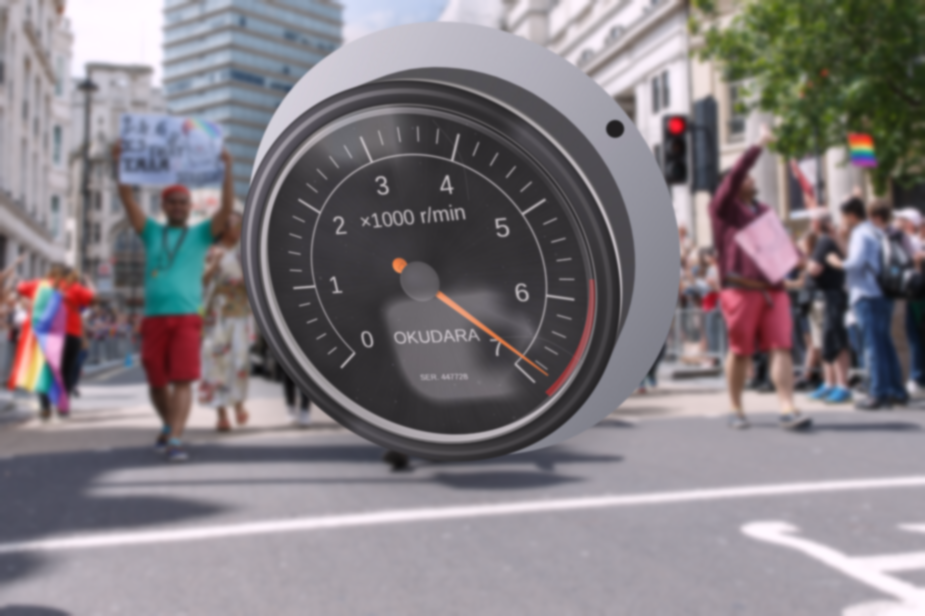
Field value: {"value": 6800, "unit": "rpm"}
